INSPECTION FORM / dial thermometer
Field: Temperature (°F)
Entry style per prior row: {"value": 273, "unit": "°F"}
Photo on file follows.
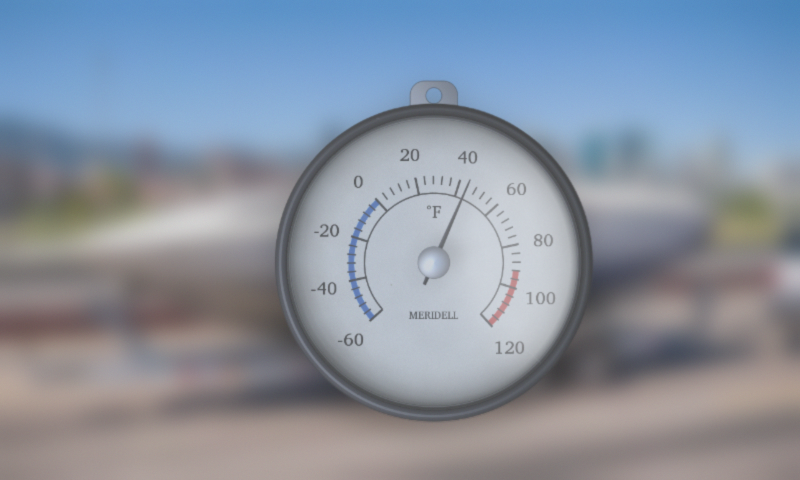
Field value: {"value": 44, "unit": "°F"}
